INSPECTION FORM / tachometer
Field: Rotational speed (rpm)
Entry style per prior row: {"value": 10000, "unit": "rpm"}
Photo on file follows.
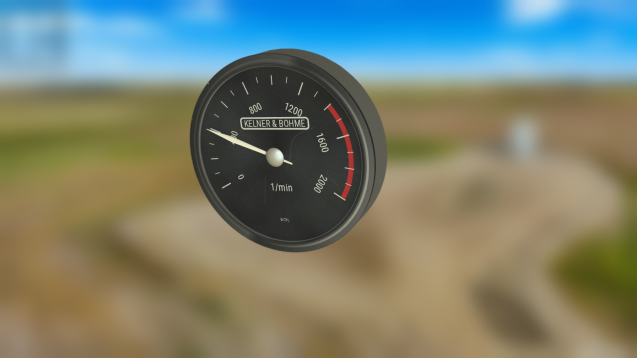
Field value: {"value": 400, "unit": "rpm"}
